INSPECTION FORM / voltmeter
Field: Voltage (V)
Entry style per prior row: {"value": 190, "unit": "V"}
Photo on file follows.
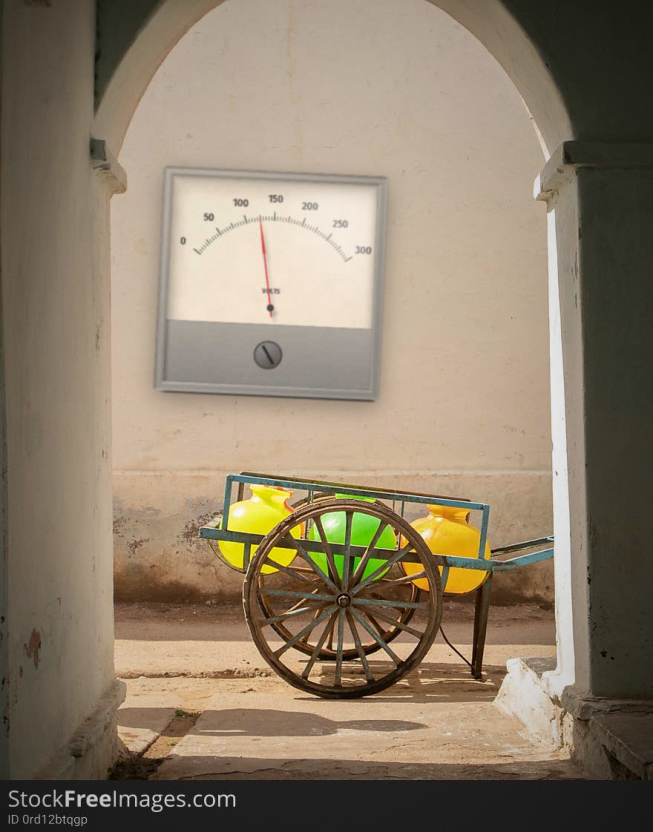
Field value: {"value": 125, "unit": "V"}
